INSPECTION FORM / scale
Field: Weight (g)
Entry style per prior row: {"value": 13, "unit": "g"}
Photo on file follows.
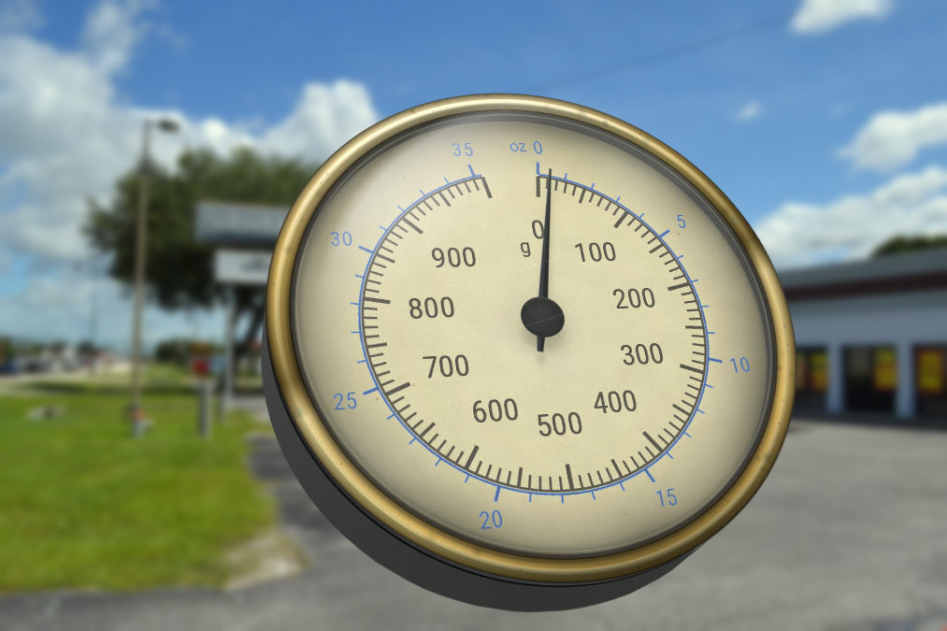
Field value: {"value": 10, "unit": "g"}
